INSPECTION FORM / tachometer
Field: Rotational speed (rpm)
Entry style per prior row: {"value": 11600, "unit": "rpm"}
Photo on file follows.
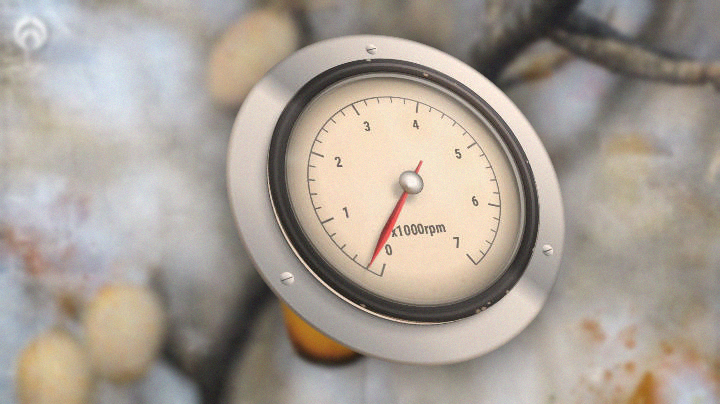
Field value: {"value": 200, "unit": "rpm"}
